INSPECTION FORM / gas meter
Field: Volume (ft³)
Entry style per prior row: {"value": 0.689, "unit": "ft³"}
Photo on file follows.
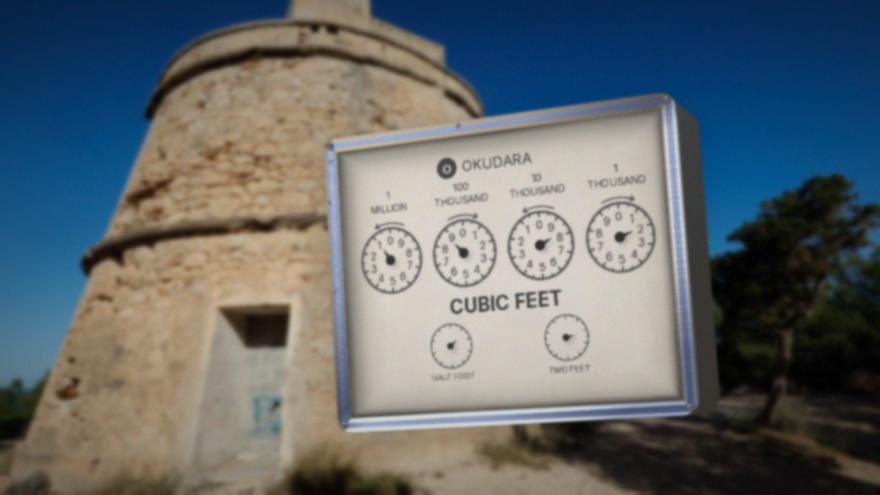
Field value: {"value": 88200, "unit": "ft³"}
